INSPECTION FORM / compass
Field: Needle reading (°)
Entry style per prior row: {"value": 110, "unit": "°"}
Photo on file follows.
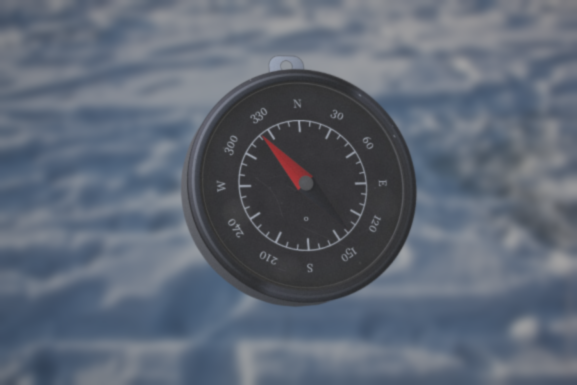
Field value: {"value": 320, "unit": "°"}
